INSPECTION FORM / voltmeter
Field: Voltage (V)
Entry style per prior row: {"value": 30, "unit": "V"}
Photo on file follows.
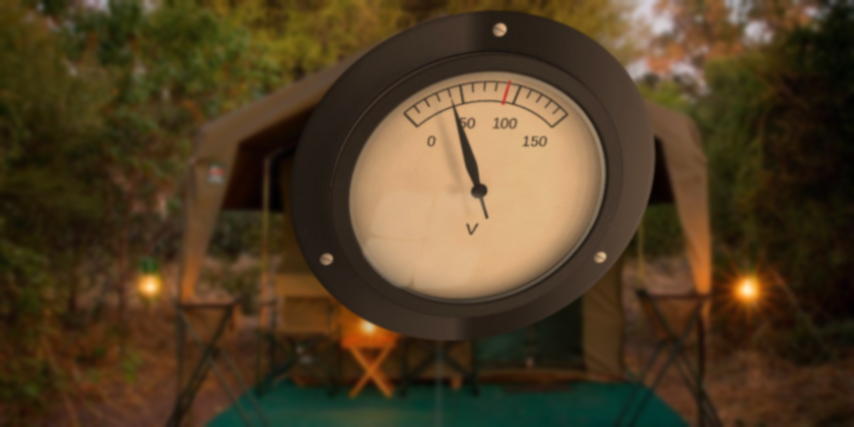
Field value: {"value": 40, "unit": "V"}
